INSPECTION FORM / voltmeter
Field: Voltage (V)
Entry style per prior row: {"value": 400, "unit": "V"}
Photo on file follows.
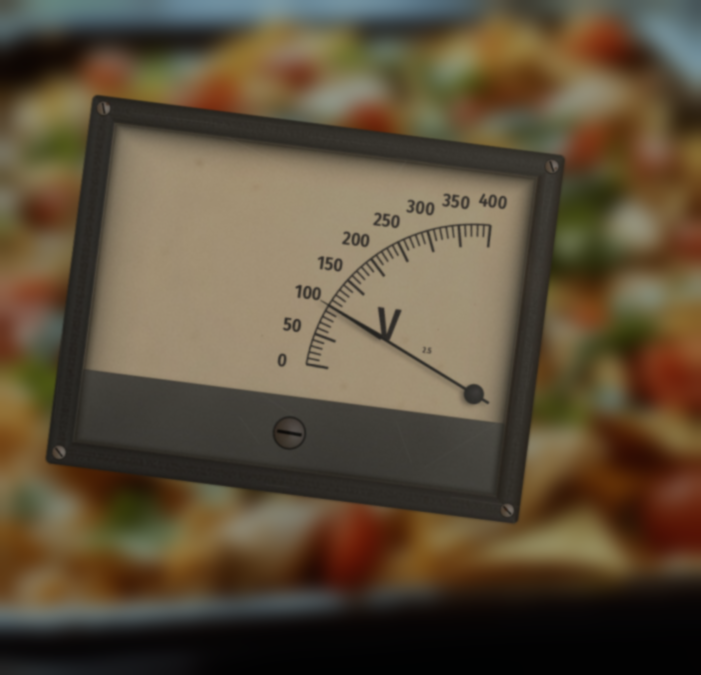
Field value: {"value": 100, "unit": "V"}
